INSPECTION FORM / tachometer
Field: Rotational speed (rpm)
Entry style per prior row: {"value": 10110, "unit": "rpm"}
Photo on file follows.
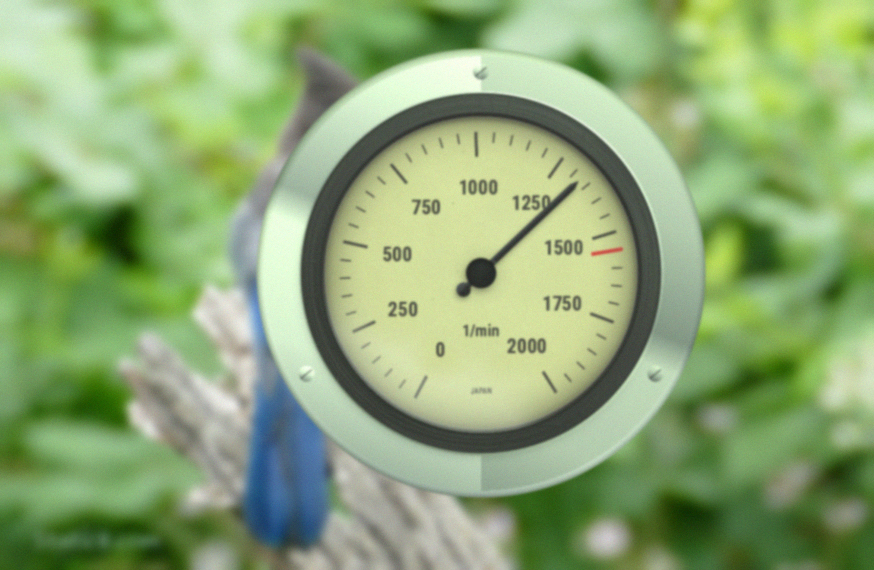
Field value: {"value": 1325, "unit": "rpm"}
